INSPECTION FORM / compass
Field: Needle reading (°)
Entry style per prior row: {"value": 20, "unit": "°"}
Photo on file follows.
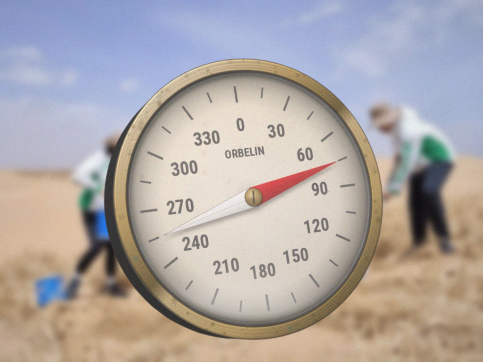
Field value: {"value": 75, "unit": "°"}
